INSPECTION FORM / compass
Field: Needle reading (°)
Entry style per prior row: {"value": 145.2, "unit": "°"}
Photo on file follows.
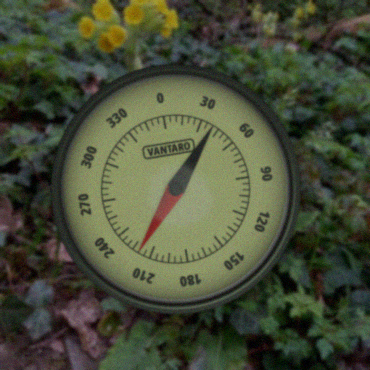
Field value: {"value": 220, "unit": "°"}
